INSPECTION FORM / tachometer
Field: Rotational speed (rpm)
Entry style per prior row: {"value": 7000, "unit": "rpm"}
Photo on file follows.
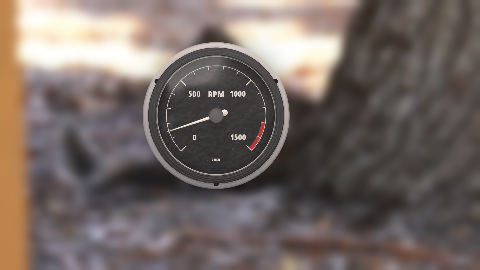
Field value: {"value": 150, "unit": "rpm"}
